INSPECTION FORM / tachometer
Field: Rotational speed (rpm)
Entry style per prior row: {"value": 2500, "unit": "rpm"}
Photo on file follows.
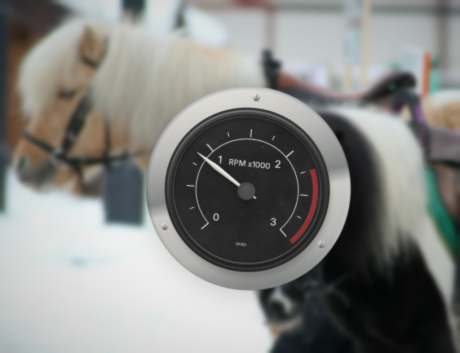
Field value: {"value": 875, "unit": "rpm"}
